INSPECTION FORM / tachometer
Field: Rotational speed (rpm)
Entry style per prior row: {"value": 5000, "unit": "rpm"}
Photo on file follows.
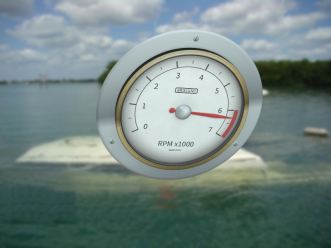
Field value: {"value": 6250, "unit": "rpm"}
